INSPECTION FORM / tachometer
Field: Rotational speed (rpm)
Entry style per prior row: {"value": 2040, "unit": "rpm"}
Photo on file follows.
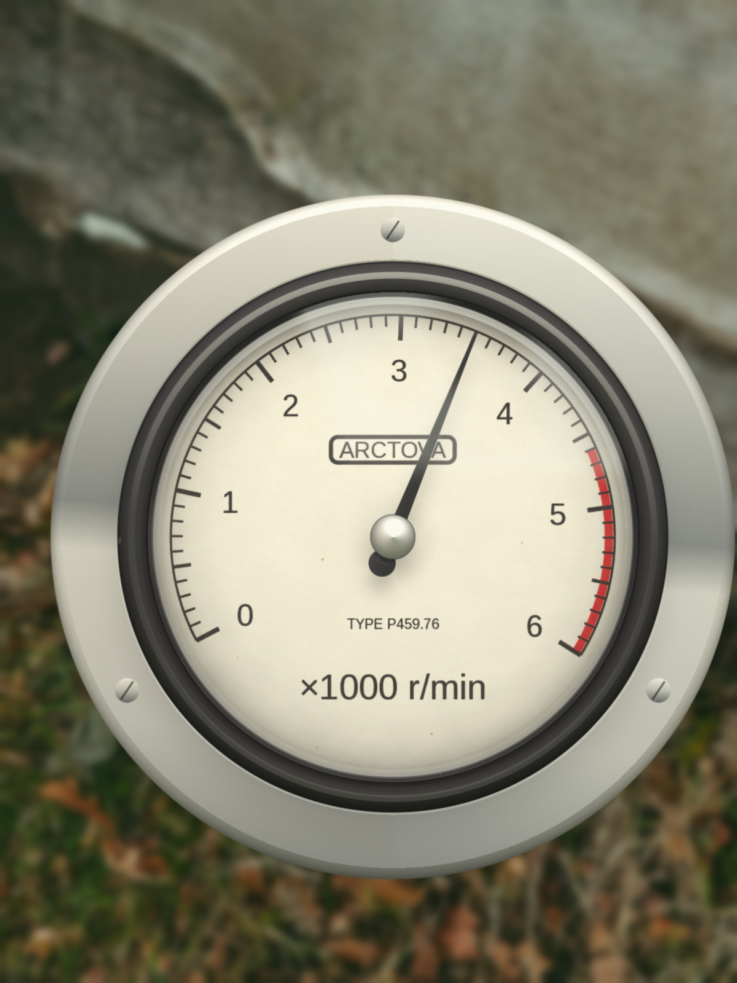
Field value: {"value": 3500, "unit": "rpm"}
